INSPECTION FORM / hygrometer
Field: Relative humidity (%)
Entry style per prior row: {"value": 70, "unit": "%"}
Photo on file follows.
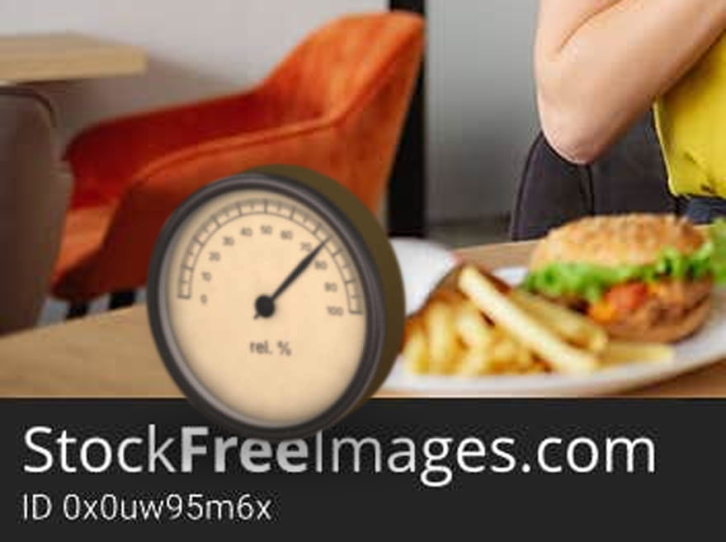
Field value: {"value": 75, "unit": "%"}
